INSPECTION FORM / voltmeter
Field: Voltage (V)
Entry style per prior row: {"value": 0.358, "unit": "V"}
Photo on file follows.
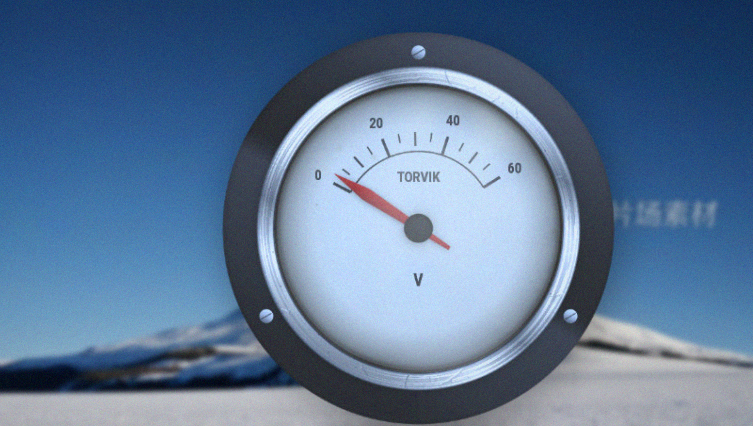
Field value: {"value": 2.5, "unit": "V"}
